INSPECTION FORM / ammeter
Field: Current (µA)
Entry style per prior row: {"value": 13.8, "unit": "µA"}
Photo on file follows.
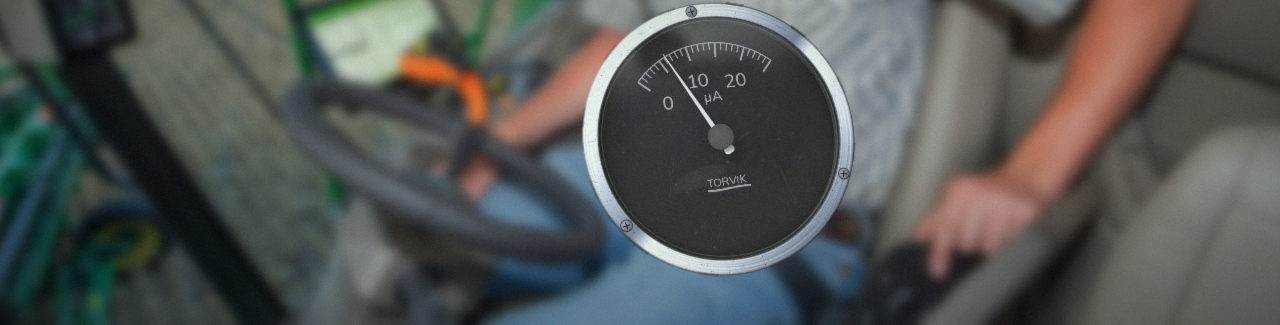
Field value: {"value": 6, "unit": "µA"}
